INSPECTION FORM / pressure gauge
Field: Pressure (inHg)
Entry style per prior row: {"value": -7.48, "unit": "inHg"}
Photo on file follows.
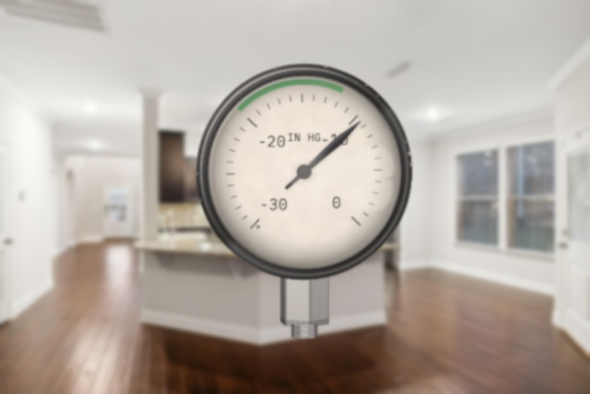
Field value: {"value": -9.5, "unit": "inHg"}
